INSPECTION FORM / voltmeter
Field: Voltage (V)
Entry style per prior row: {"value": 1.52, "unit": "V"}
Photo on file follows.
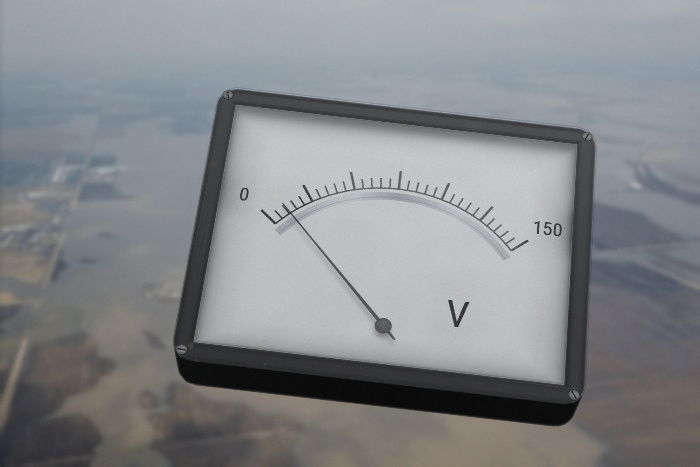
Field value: {"value": 10, "unit": "V"}
